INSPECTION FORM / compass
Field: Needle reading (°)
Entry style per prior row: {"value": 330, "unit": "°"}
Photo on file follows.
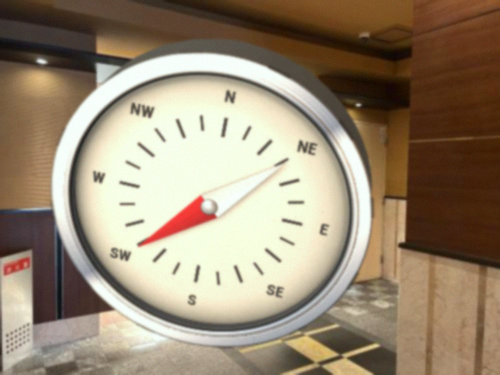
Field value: {"value": 225, "unit": "°"}
